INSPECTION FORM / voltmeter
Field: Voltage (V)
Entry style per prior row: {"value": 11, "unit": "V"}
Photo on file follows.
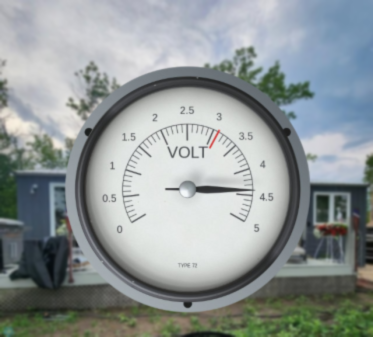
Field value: {"value": 4.4, "unit": "V"}
